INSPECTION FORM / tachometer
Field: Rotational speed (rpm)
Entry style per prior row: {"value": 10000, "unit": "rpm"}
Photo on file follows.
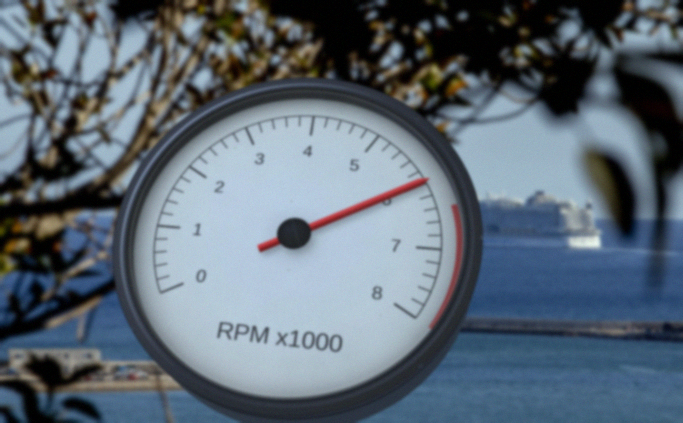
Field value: {"value": 6000, "unit": "rpm"}
